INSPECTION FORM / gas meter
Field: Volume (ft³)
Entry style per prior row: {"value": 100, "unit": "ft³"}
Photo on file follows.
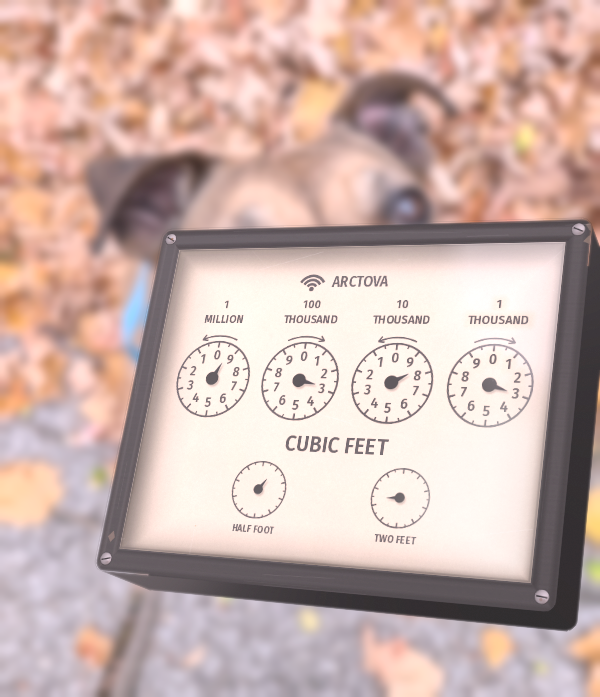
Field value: {"value": 928300, "unit": "ft³"}
